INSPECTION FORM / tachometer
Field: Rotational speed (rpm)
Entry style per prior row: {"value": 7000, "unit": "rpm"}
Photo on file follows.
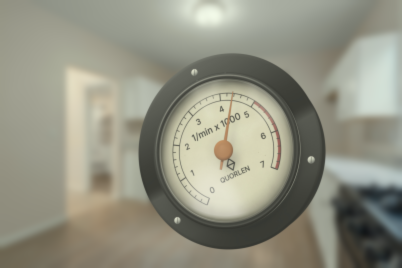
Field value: {"value": 4400, "unit": "rpm"}
